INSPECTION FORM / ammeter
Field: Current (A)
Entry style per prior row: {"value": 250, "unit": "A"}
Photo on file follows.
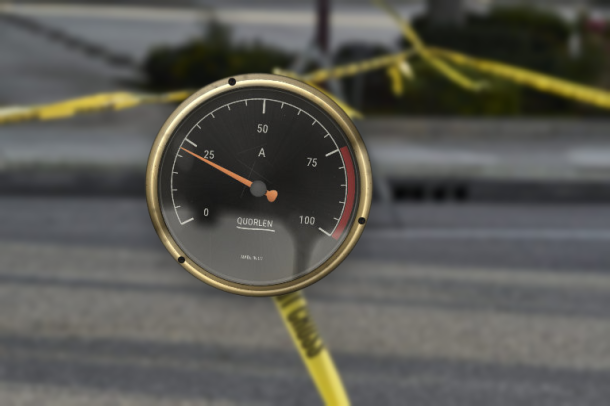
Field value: {"value": 22.5, "unit": "A"}
